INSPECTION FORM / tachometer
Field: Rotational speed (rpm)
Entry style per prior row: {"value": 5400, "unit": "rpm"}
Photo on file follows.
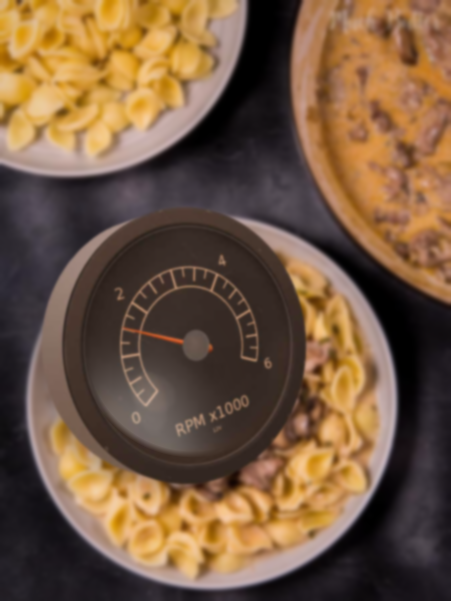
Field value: {"value": 1500, "unit": "rpm"}
